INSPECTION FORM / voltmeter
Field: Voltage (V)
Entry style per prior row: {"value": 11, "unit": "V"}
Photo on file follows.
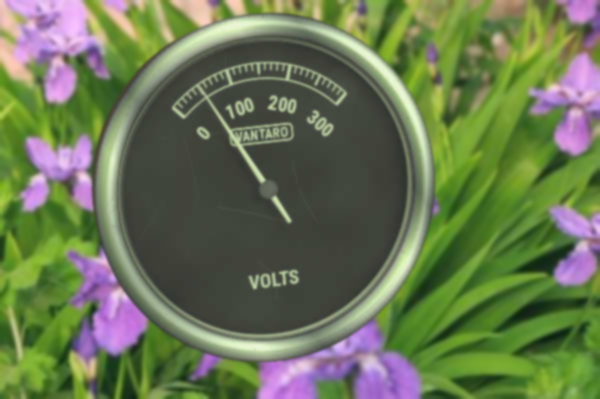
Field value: {"value": 50, "unit": "V"}
